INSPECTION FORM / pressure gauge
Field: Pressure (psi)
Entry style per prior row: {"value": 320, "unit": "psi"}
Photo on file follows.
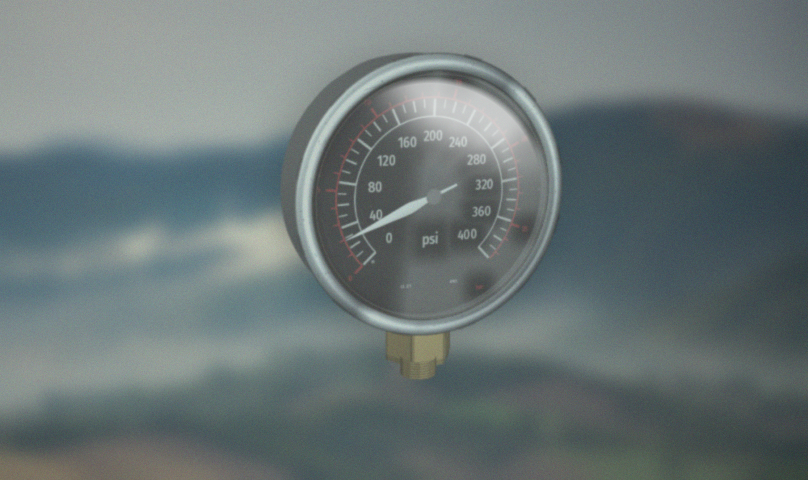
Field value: {"value": 30, "unit": "psi"}
